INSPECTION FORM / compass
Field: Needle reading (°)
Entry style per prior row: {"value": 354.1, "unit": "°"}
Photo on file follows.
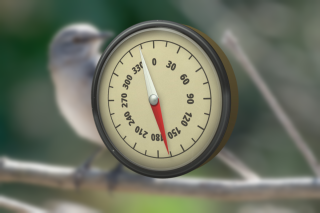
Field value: {"value": 165, "unit": "°"}
